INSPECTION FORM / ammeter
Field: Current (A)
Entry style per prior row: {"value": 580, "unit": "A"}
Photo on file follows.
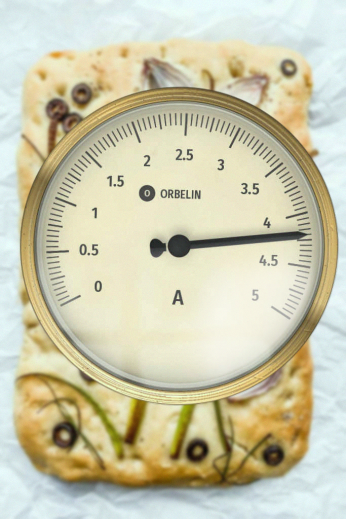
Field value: {"value": 4.2, "unit": "A"}
